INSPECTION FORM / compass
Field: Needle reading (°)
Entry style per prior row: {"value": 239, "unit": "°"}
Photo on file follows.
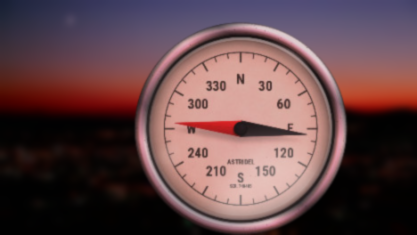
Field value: {"value": 275, "unit": "°"}
